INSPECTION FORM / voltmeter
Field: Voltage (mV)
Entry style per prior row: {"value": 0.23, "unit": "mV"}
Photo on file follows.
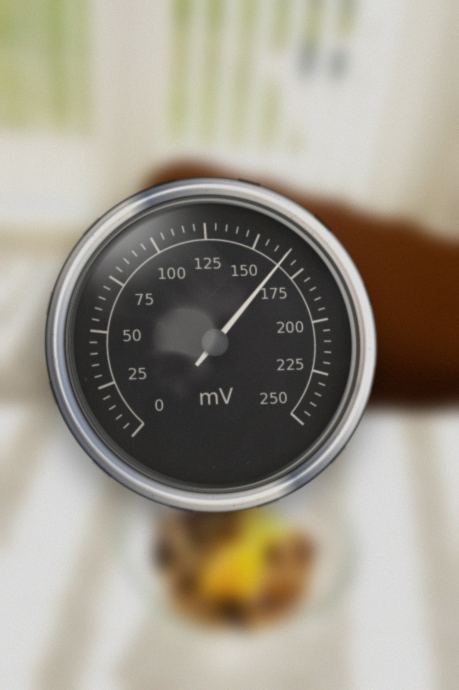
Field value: {"value": 165, "unit": "mV"}
